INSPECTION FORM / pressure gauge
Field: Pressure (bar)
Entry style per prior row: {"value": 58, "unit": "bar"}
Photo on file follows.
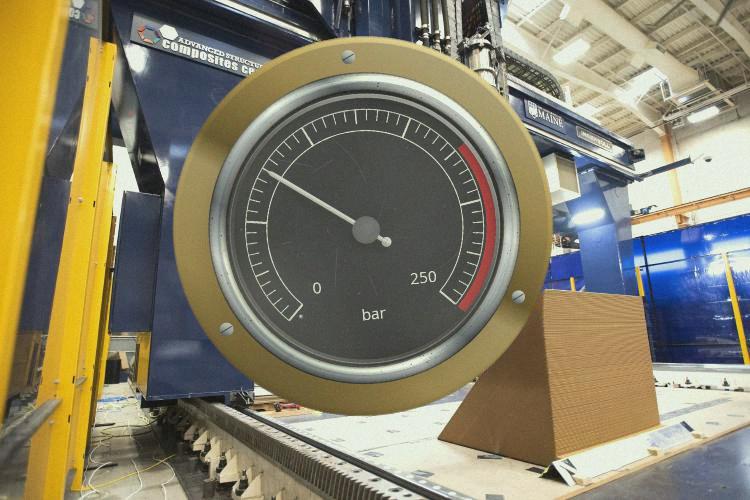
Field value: {"value": 75, "unit": "bar"}
